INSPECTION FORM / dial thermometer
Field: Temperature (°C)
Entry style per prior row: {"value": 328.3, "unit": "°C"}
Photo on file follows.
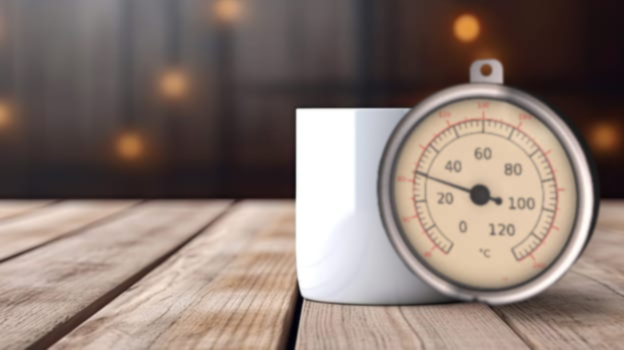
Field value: {"value": 30, "unit": "°C"}
